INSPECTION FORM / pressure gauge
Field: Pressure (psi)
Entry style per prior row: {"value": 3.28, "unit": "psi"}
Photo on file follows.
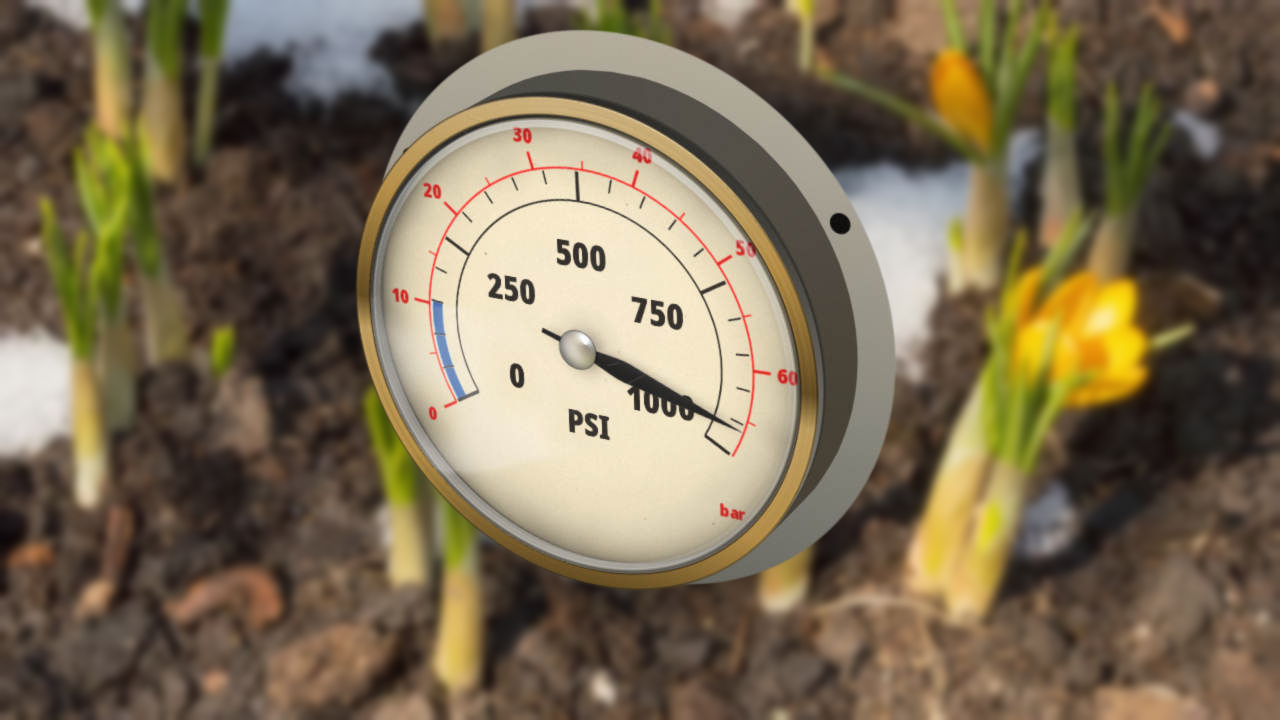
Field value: {"value": 950, "unit": "psi"}
